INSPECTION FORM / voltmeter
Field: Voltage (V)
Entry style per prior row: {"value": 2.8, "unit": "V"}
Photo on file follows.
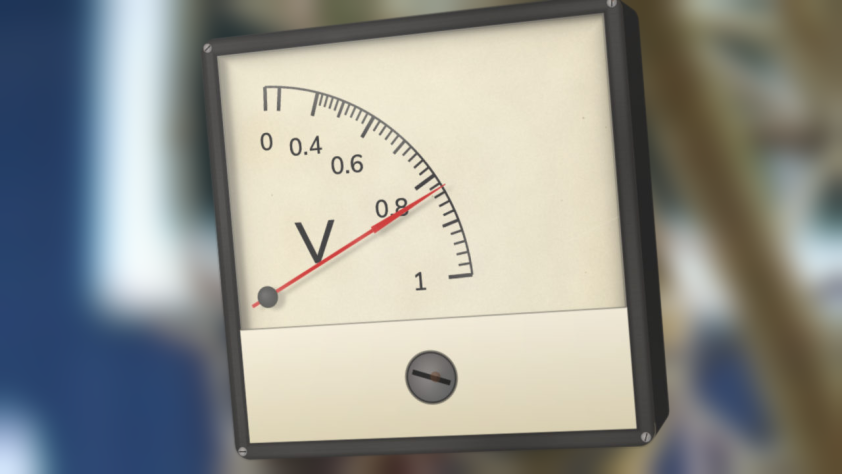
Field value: {"value": 0.83, "unit": "V"}
